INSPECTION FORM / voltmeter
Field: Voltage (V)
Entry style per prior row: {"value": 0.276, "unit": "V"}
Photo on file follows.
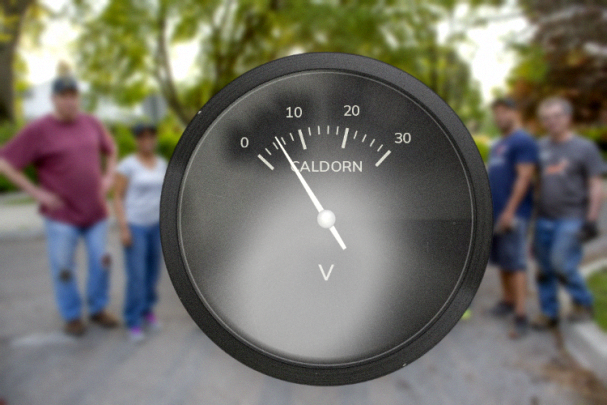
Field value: {"value": 5, "unit": "V"}
